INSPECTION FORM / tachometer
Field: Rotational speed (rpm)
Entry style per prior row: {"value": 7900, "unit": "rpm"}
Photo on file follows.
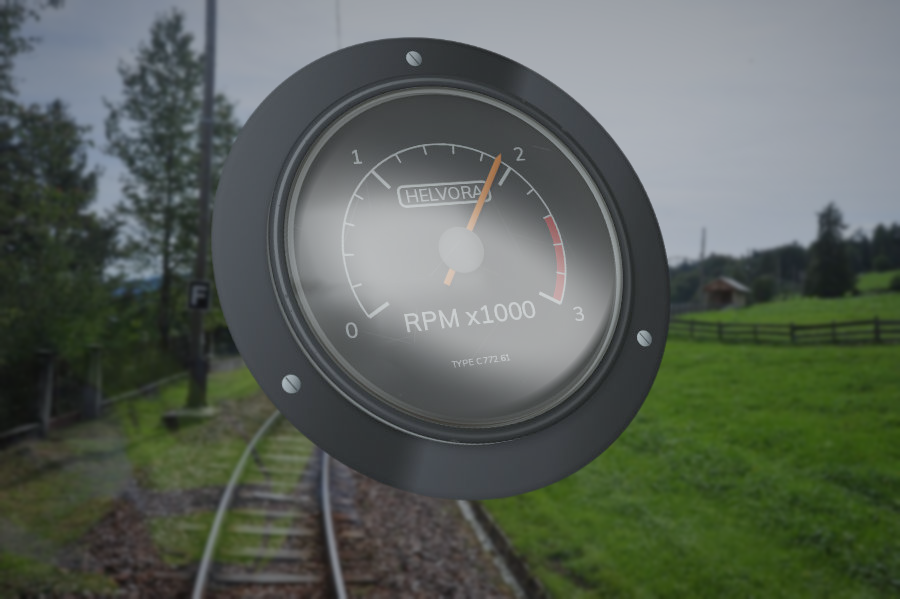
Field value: {"value": 1900, "unit": "rpm"}
